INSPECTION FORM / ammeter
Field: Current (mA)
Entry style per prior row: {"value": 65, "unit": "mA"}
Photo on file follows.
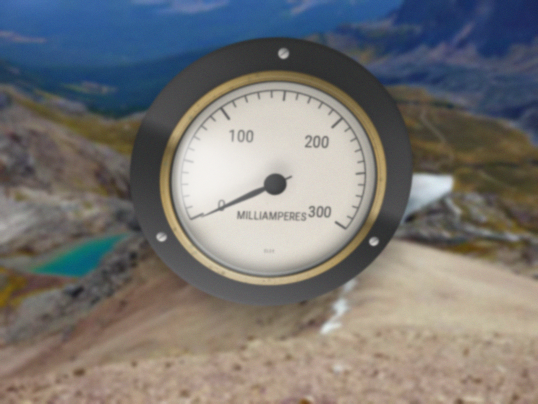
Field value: {"value": 0, "unit": "mA"}
